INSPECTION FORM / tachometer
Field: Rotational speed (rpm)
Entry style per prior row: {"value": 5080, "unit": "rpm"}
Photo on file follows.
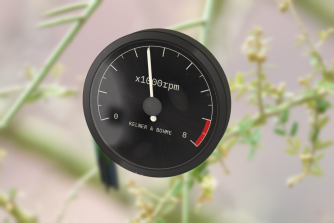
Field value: {"value": 3500, "unit": "rpm"}
